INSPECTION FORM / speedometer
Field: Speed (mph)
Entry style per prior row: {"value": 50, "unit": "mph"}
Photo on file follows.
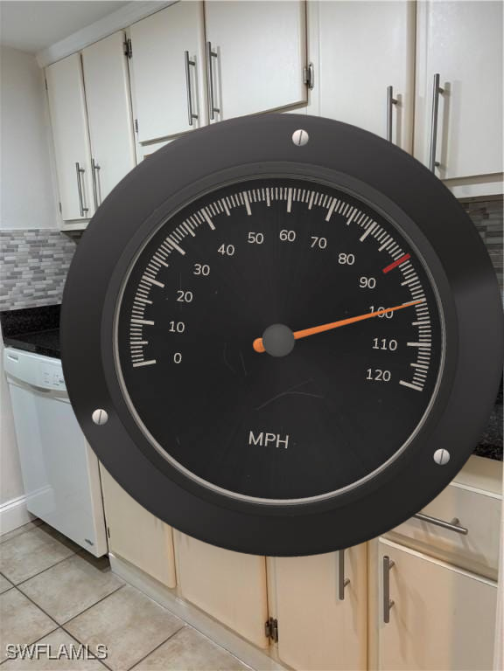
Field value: {"value": 100, "unit": "mph"}
